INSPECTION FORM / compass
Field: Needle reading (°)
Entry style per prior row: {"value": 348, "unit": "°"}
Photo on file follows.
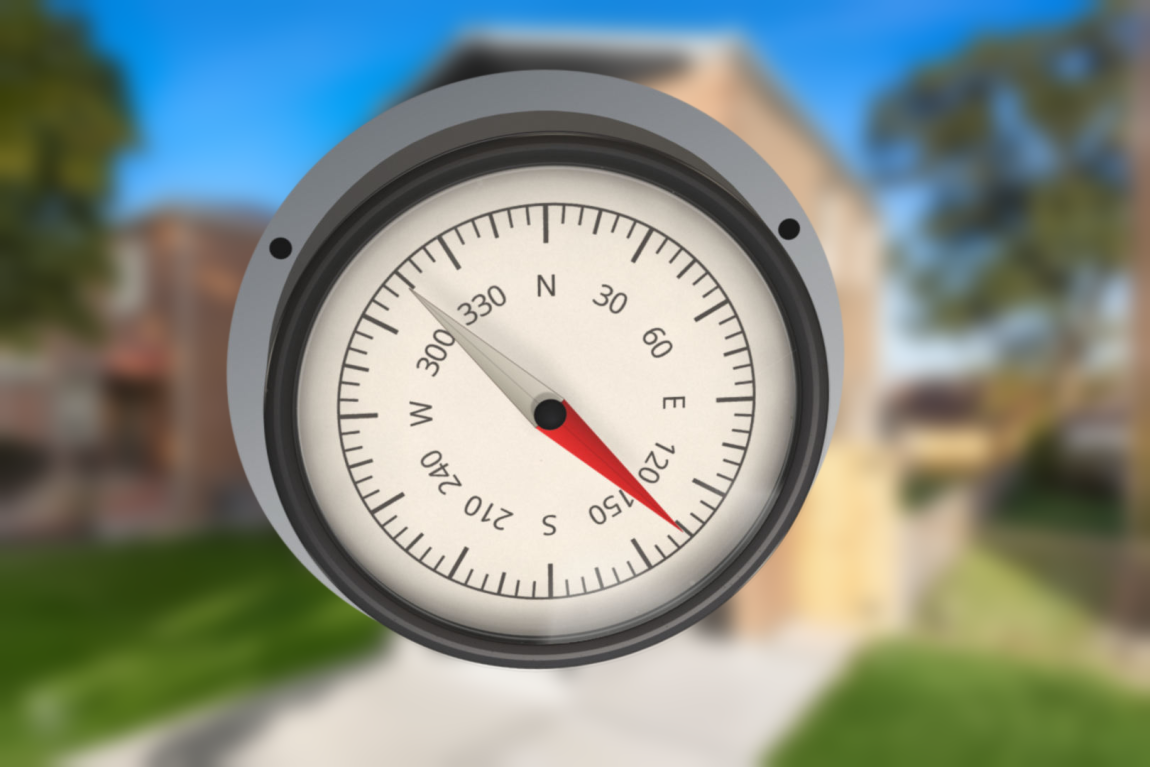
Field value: {"value": 135, "unit": "°"}
